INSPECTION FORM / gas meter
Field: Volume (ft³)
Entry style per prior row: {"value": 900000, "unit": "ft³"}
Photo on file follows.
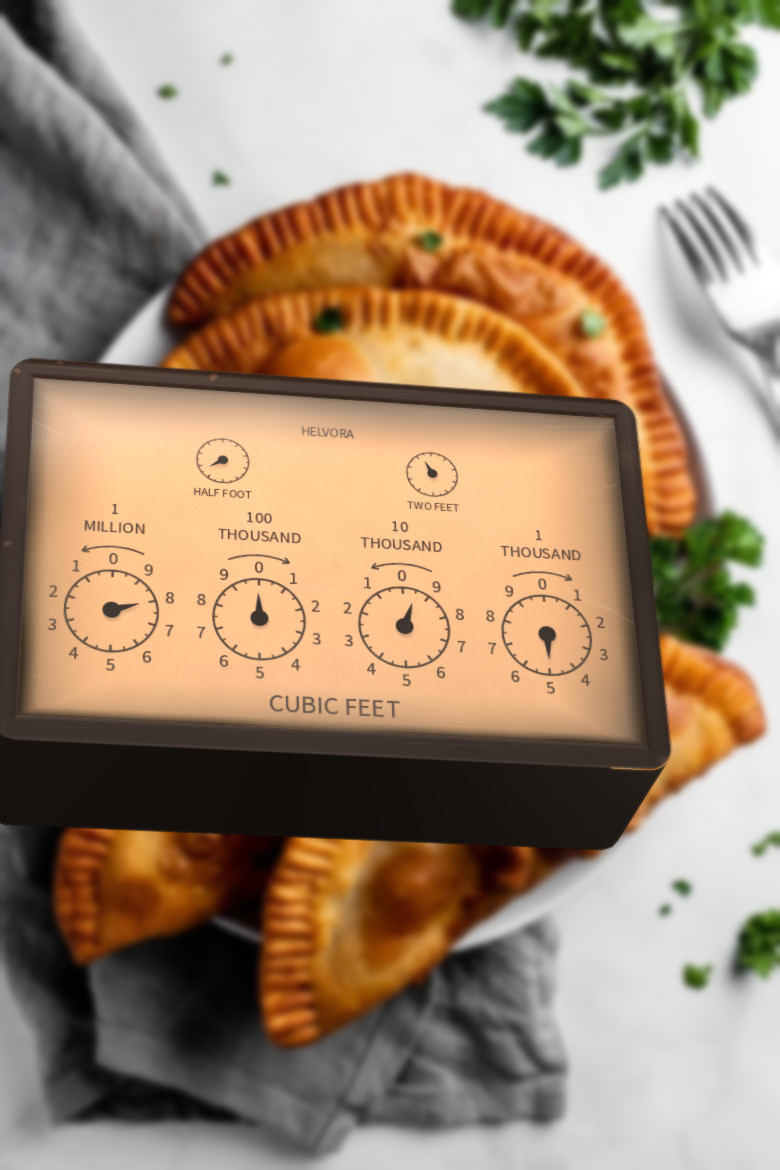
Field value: {"value": 799500, "unit": "ft³"}
